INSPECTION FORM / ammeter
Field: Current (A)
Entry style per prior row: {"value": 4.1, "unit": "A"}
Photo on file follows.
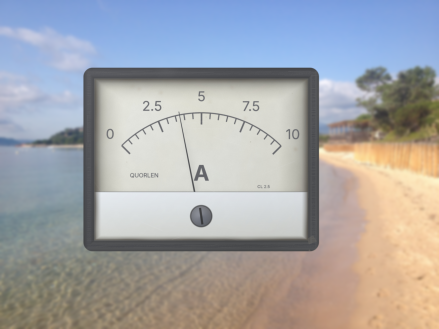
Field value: {"value": 3.75, "unit": "A"}
